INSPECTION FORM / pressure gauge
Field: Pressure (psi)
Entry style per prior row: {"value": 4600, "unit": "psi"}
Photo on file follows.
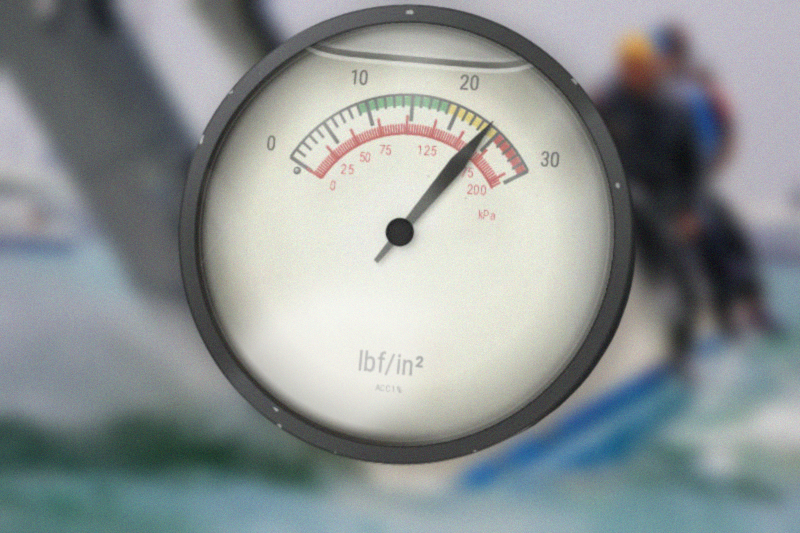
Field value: {"value": 24, "unit": "psi"}
